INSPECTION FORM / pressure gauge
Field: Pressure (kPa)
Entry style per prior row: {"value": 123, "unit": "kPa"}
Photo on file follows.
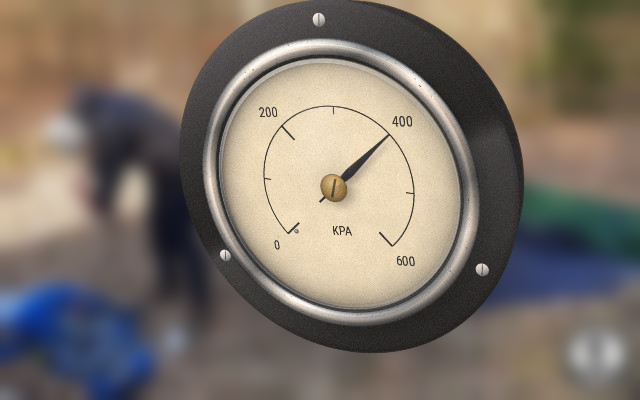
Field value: {"value": 400, "unit": "kPa"}
